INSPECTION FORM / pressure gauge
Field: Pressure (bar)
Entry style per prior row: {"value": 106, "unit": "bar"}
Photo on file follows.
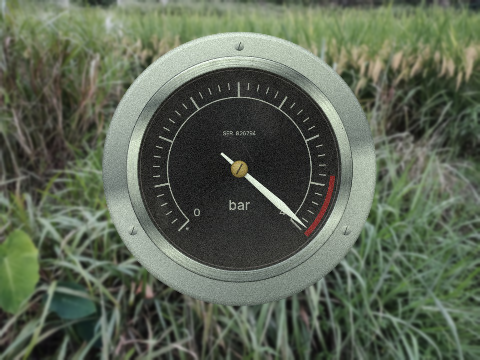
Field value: {"value": 3.95, "unit": "bar"}
